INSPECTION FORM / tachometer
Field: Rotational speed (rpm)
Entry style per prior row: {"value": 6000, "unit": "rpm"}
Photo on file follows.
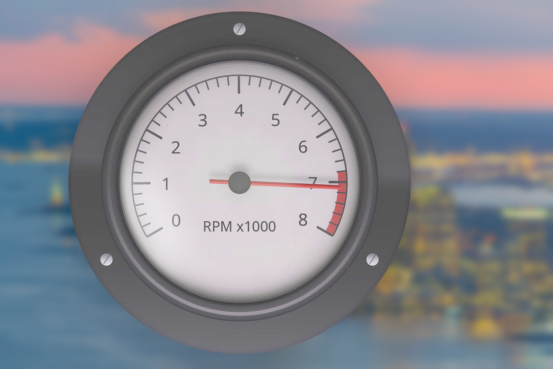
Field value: {"value": 7100, "unit": "rpm"}
